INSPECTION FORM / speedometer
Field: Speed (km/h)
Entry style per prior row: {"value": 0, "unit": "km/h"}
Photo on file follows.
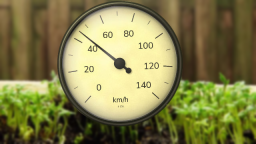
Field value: {"value": 45, "unit": "km/h"}
